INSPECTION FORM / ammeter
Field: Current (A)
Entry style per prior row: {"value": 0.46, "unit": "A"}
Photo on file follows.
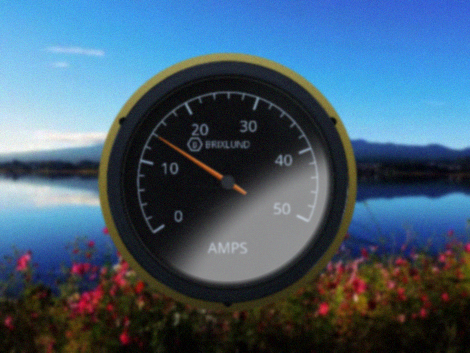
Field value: {"value": 14, "unit": "A"}
